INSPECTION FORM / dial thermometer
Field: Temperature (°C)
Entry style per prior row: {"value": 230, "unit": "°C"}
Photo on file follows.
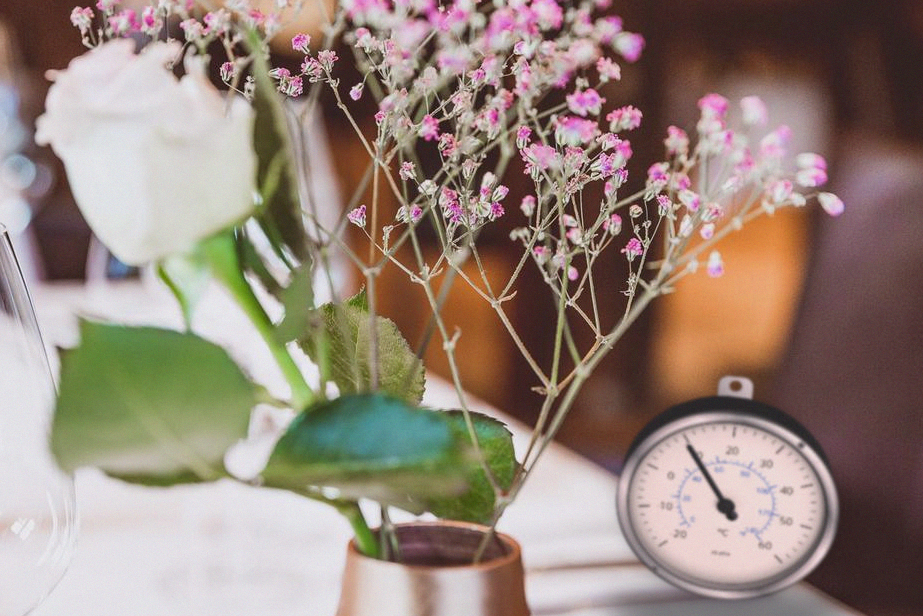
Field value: {"value": 10, "unit": "°C"}
